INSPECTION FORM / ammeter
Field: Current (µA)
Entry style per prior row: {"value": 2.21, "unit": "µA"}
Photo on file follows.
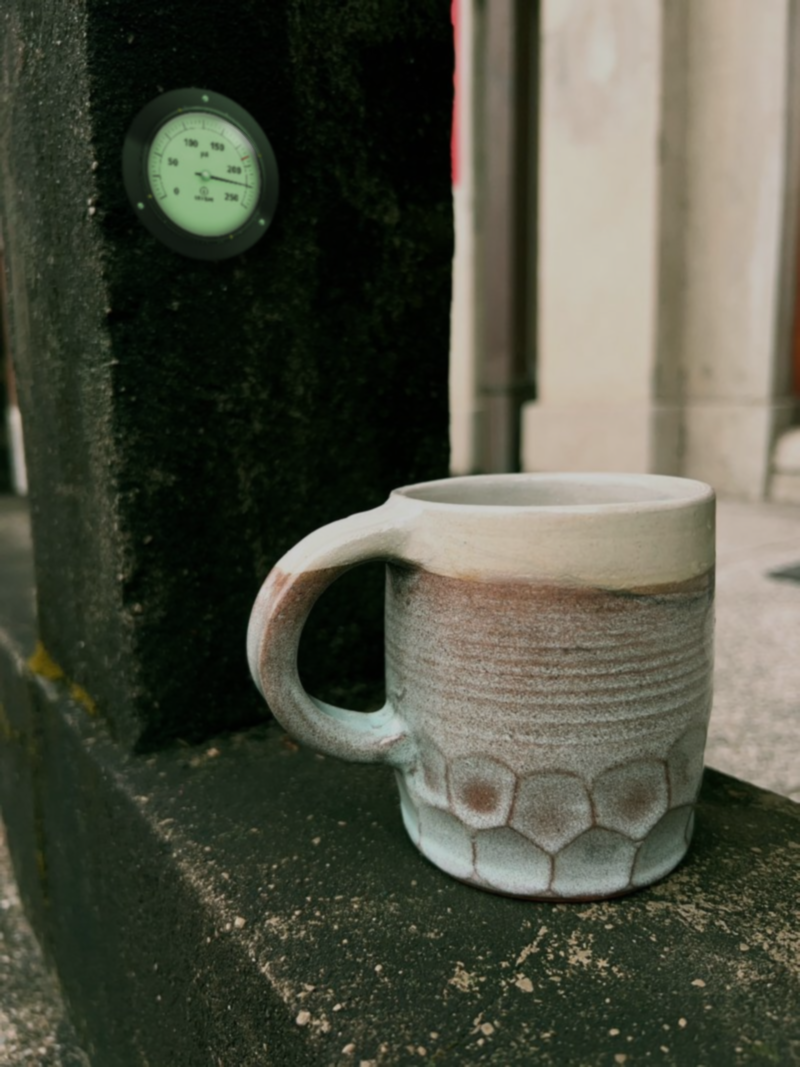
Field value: {"value": 225, "unit": "µA"}
